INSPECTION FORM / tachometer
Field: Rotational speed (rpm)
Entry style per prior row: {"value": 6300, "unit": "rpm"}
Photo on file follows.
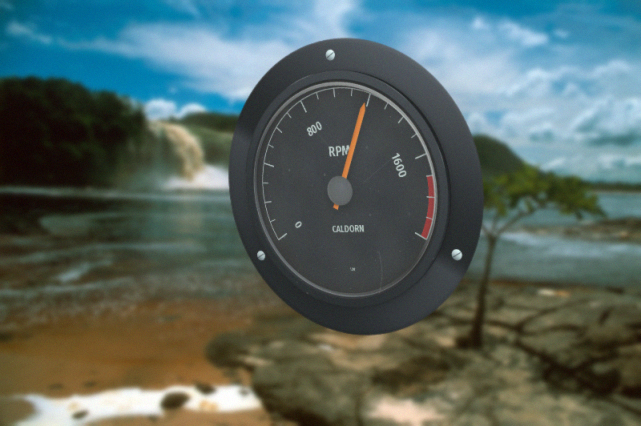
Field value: {"value": 1200, "unit": "rpm"}
